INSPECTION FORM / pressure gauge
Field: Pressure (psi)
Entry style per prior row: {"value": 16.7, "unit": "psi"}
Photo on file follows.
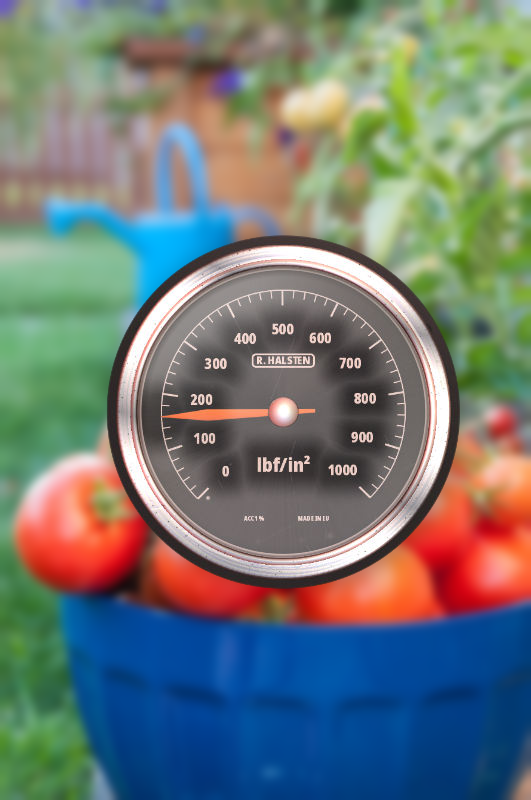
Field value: {"value": 160, "unit": "psi"}
